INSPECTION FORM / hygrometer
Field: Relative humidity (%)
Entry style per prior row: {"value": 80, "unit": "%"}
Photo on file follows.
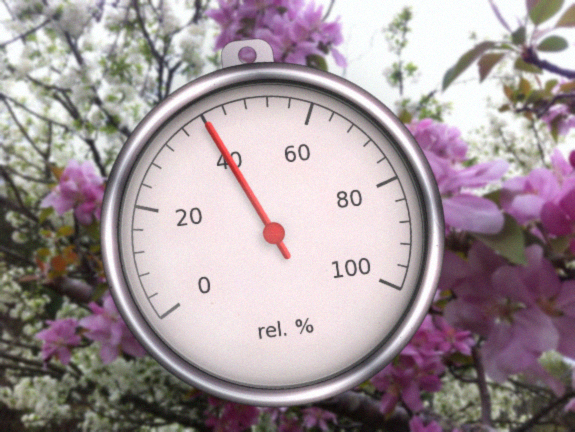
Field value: {"value": 40, "unit": "%"}
